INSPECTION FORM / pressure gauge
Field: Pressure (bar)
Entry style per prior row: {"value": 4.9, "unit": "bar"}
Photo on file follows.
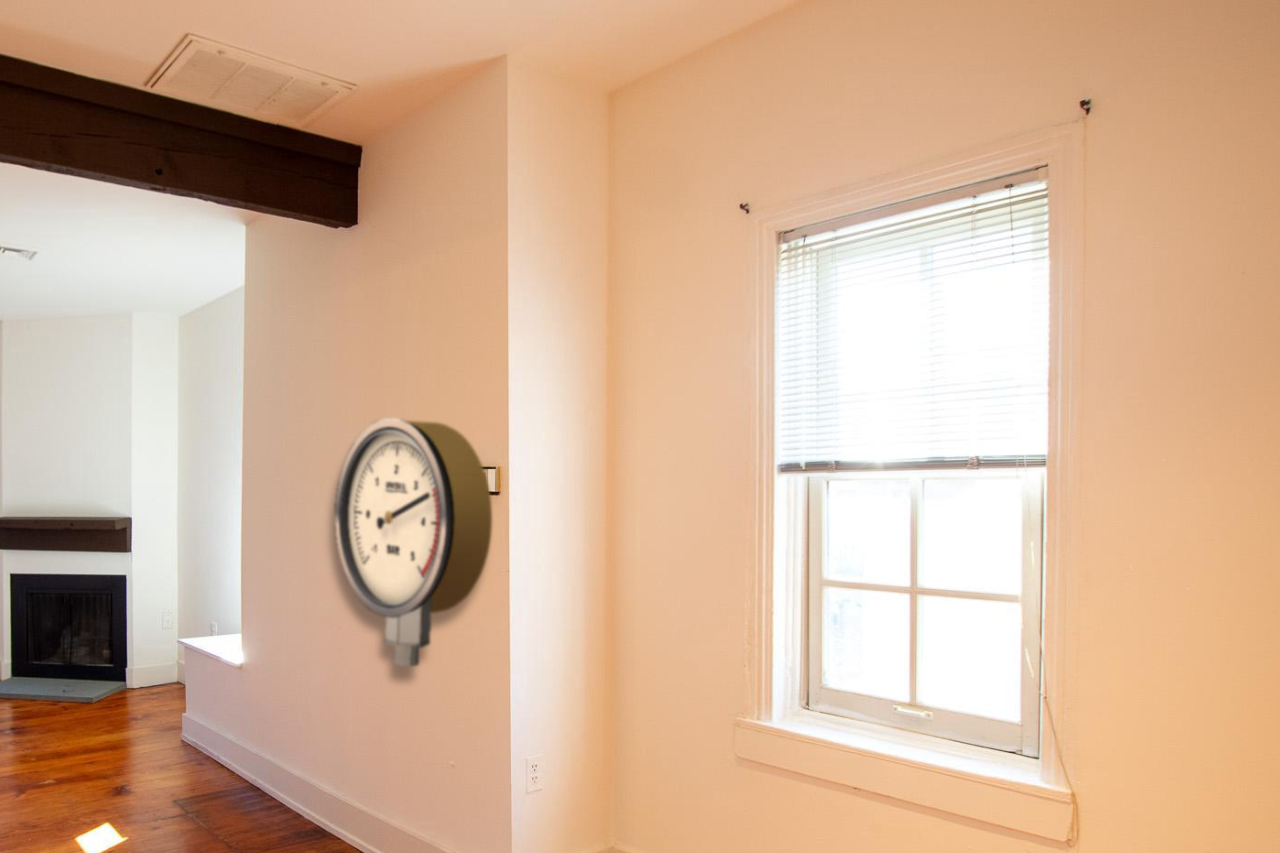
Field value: {"value": 3.5, "unit": "bar"}
